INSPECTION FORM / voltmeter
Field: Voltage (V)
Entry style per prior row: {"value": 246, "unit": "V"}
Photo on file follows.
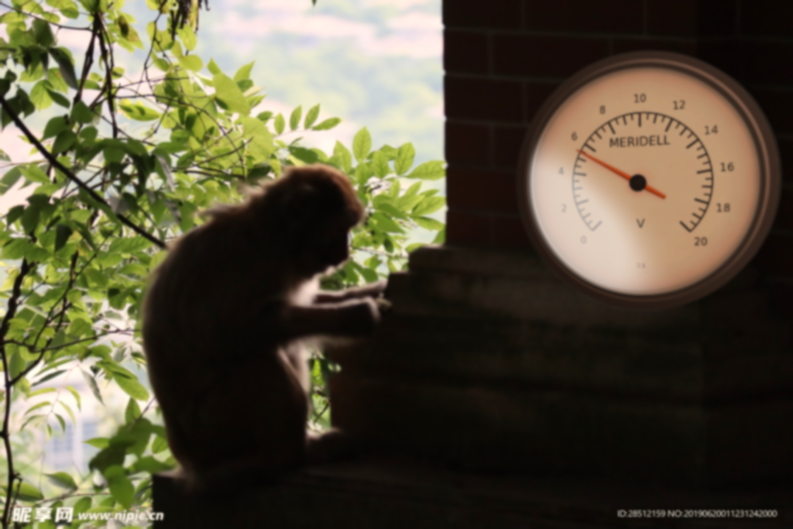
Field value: {"value": 5.5, "unit": "V"}
